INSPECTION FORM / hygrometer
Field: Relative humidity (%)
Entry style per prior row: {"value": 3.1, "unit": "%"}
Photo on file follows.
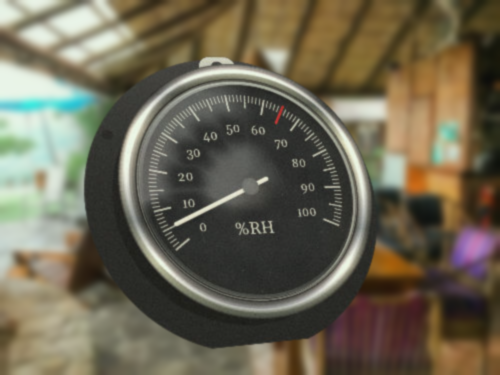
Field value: {"value": 5, "unit": "%"}
